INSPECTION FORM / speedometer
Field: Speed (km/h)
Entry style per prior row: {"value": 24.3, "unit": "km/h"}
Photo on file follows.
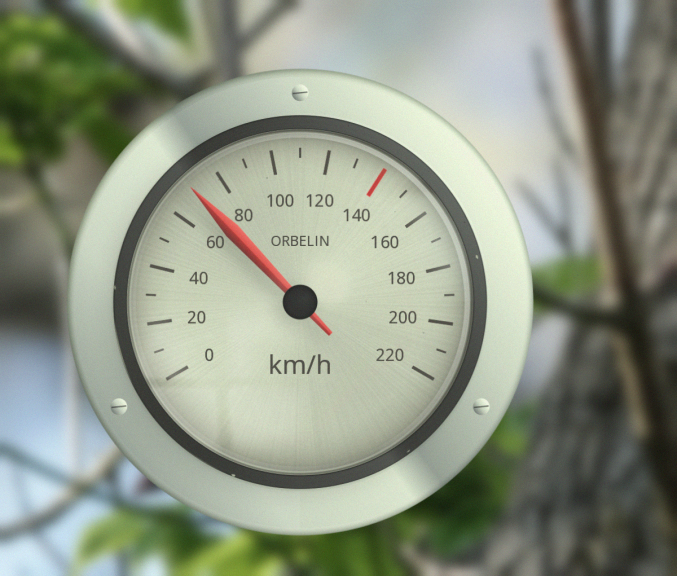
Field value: {"value": 70, "unit": "km/h"}
